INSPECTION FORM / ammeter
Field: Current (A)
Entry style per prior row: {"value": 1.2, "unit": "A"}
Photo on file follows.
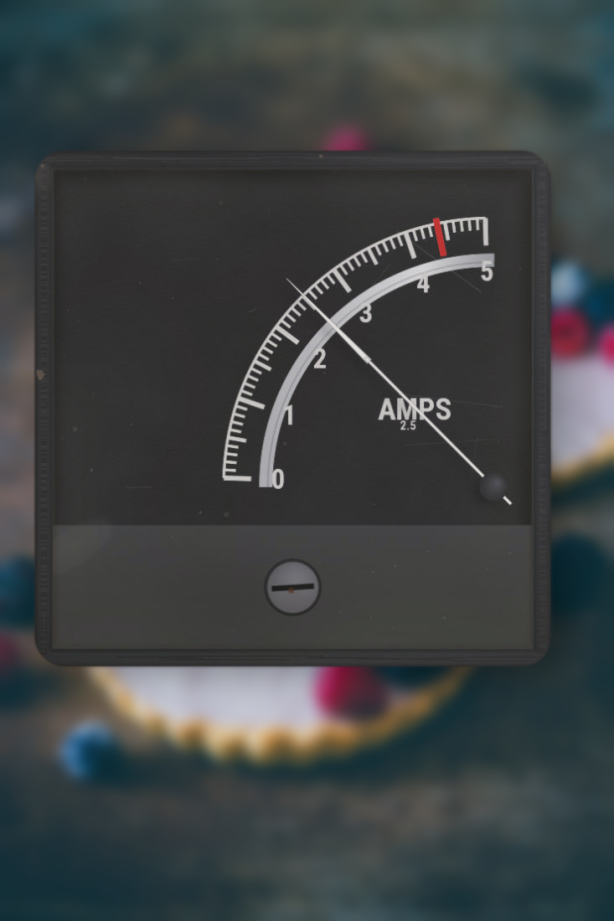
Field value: {"value": 2.5, "unit": "A"}
